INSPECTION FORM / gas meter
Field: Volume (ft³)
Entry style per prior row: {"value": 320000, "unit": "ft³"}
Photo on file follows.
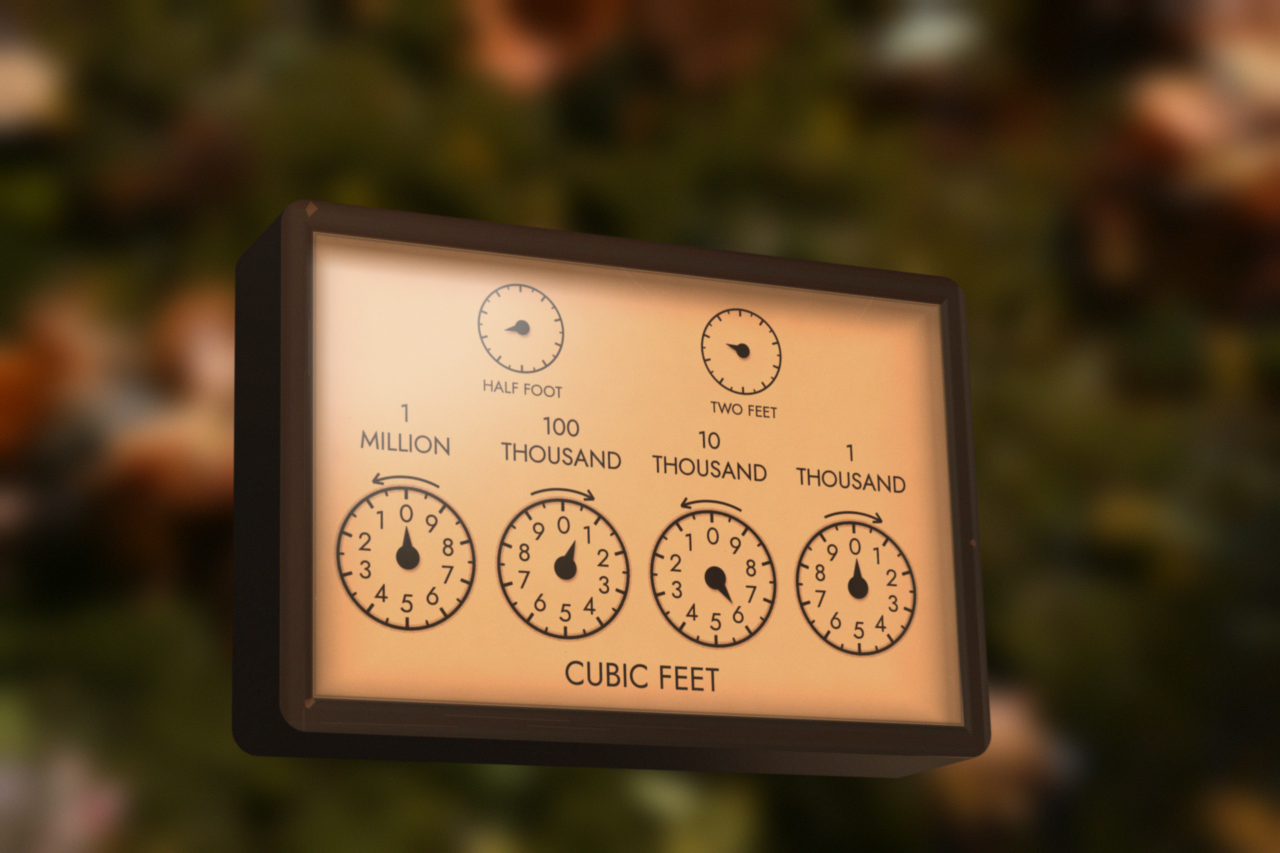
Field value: {"value": 6000, "unit": "ft³"}
